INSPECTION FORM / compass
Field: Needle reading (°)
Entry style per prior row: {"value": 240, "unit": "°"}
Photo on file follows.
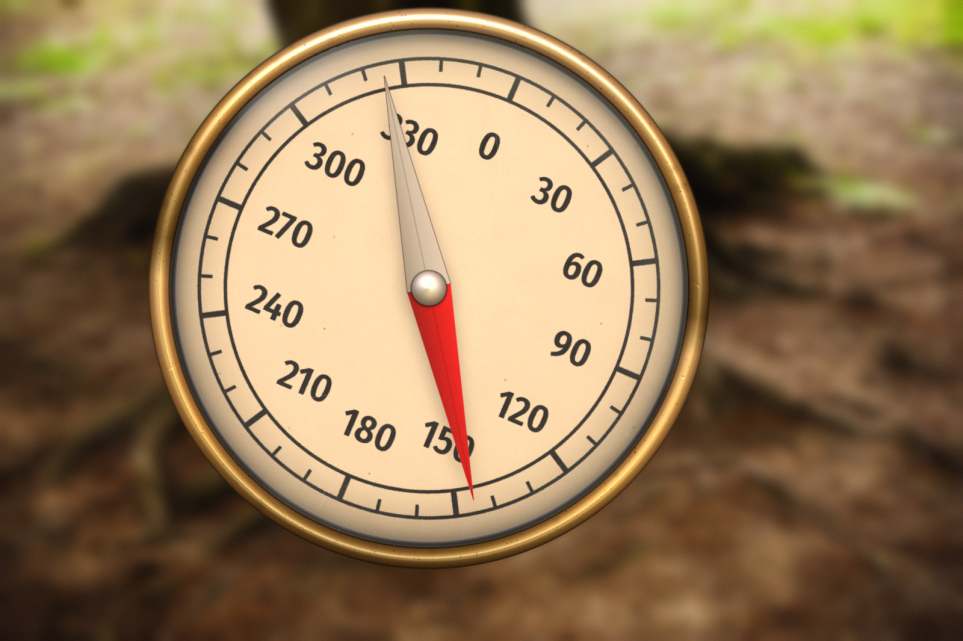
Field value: {"value": 145, "unit": "°"}
